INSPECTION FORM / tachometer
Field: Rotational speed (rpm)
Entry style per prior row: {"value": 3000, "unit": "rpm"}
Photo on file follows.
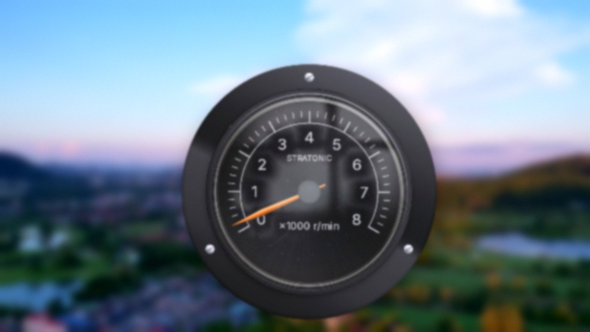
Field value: {"value": 200, "unit": "rpm"}
